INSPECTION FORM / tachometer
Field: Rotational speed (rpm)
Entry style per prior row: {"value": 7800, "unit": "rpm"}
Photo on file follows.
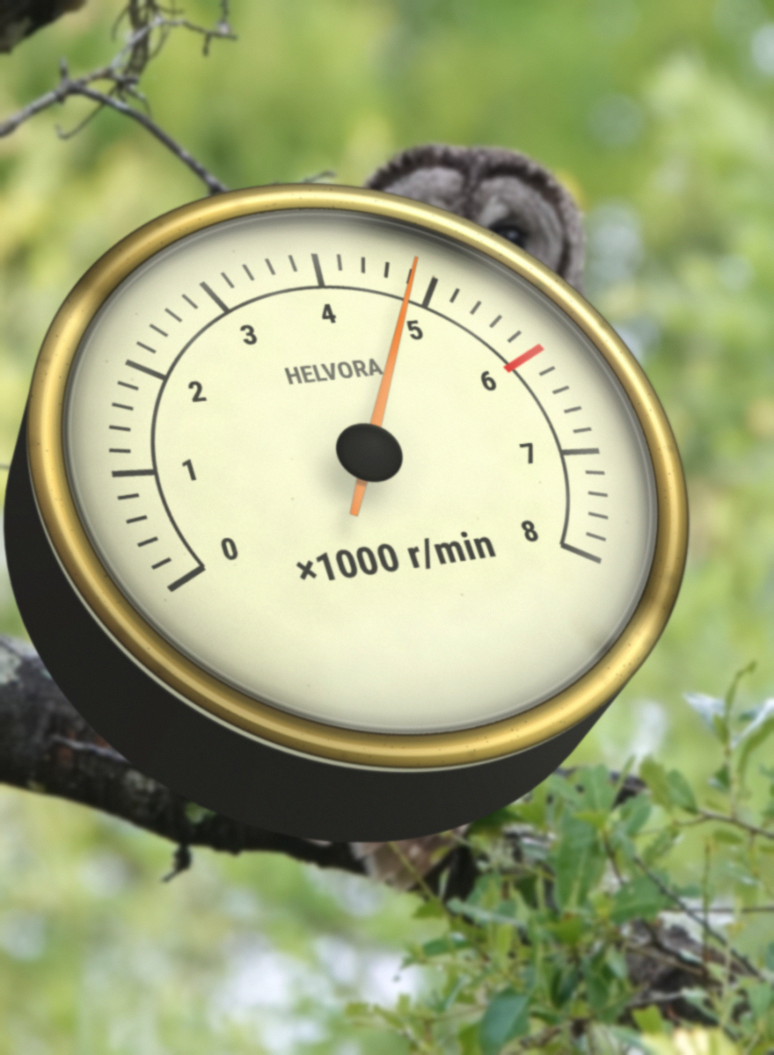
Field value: {"value": 4800, "unit": "rpm"}
